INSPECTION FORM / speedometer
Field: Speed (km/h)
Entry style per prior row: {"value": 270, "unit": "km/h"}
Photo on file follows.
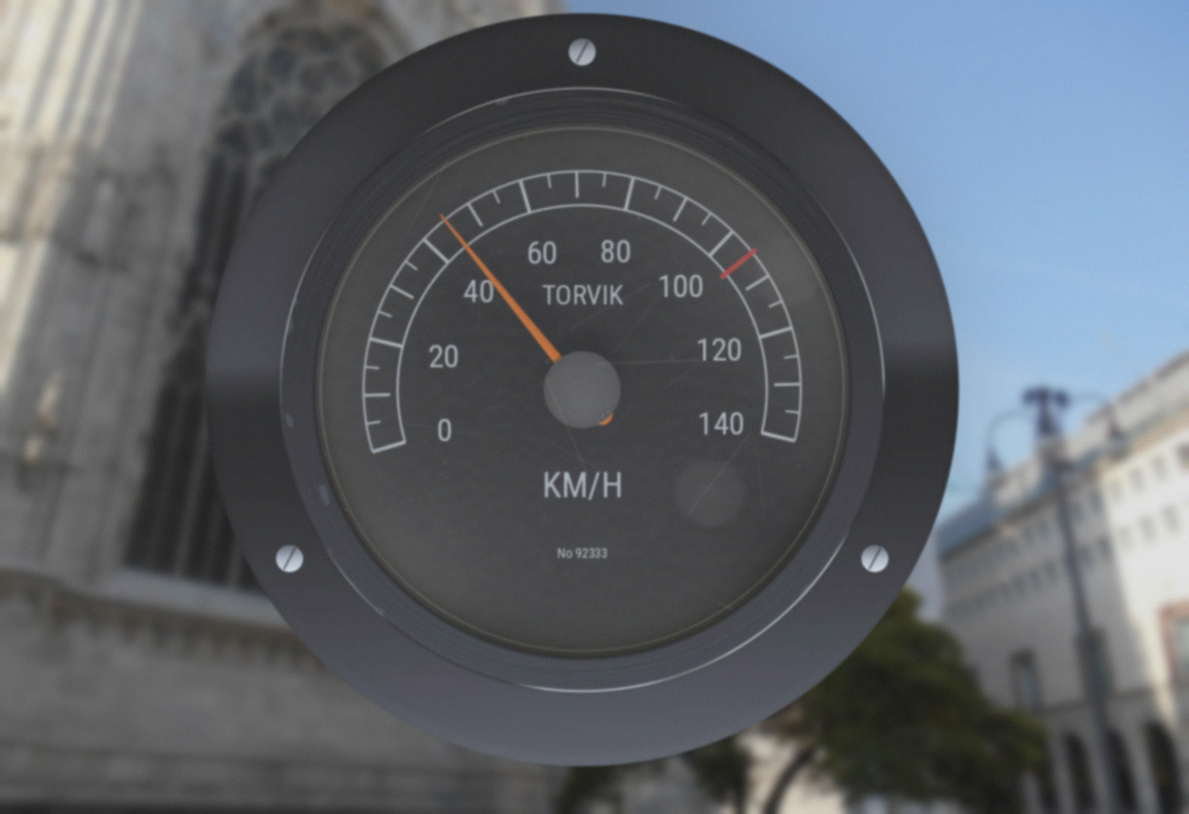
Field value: {"value": 45, "unit": "km/h"}
